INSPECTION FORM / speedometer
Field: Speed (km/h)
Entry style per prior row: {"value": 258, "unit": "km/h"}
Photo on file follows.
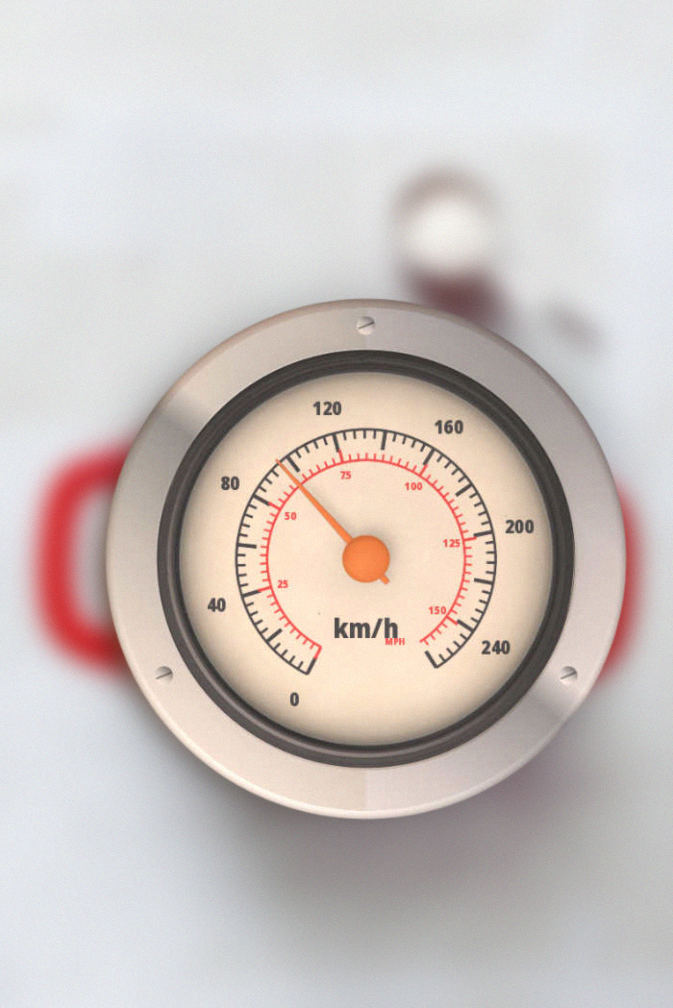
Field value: {"value": 96, "unit": "km/h"}
